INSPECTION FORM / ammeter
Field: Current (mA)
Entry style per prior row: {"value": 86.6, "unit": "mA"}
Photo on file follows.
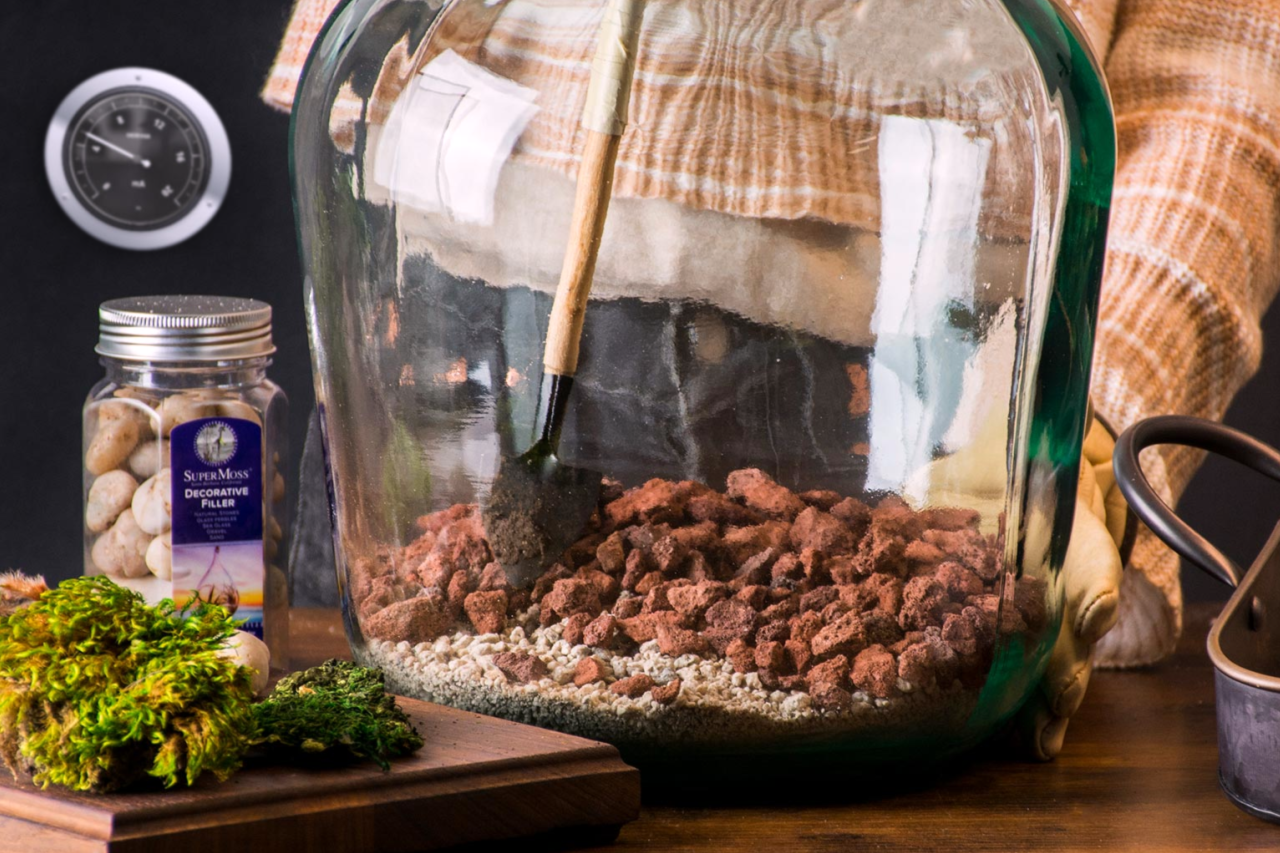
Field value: {"value": 5, "unit": "mA"}
